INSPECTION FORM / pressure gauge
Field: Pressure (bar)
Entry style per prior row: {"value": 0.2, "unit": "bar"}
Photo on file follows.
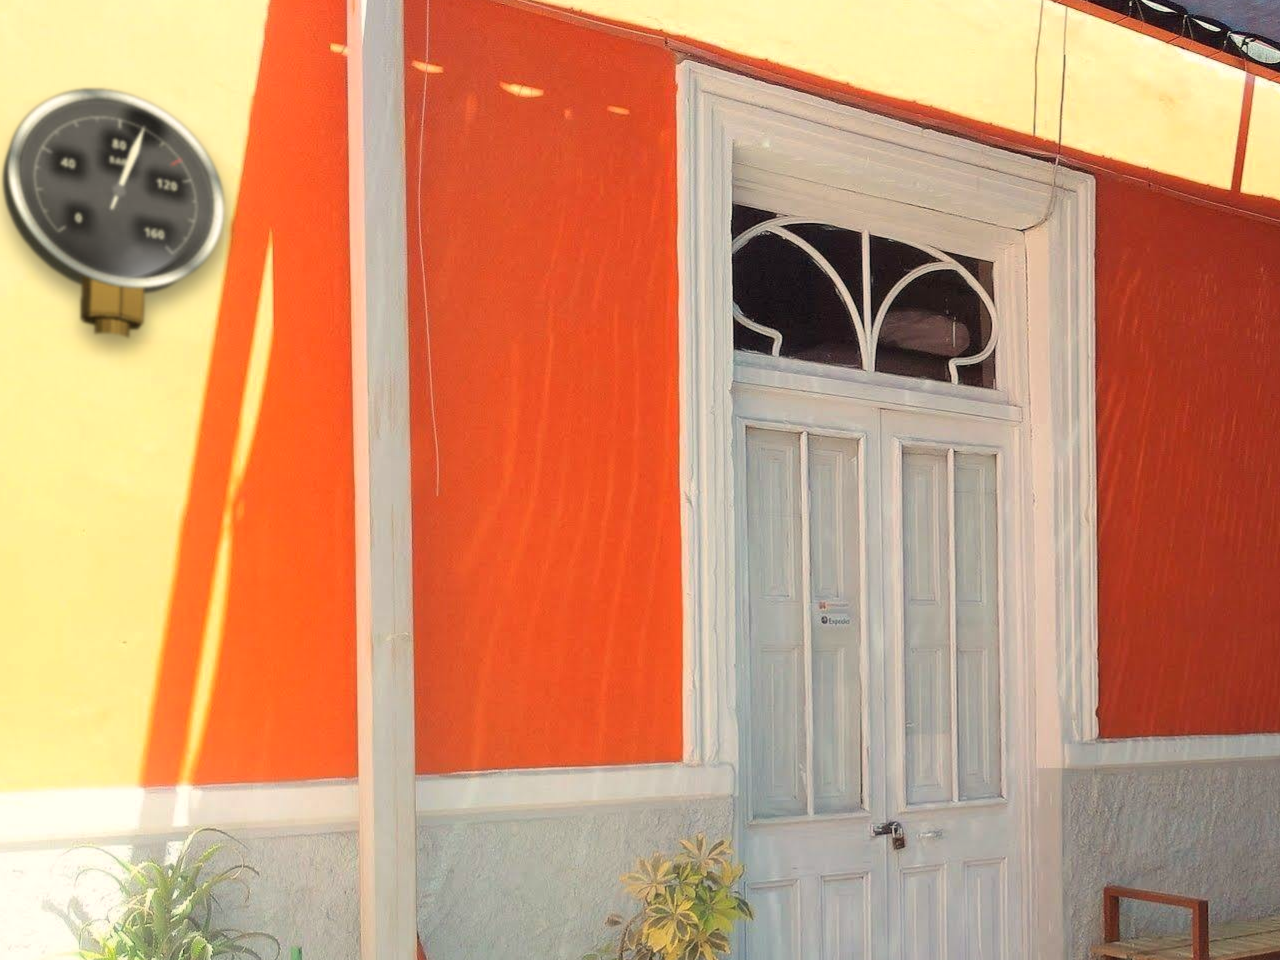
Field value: {"value": 90, "unit": "bar"}
